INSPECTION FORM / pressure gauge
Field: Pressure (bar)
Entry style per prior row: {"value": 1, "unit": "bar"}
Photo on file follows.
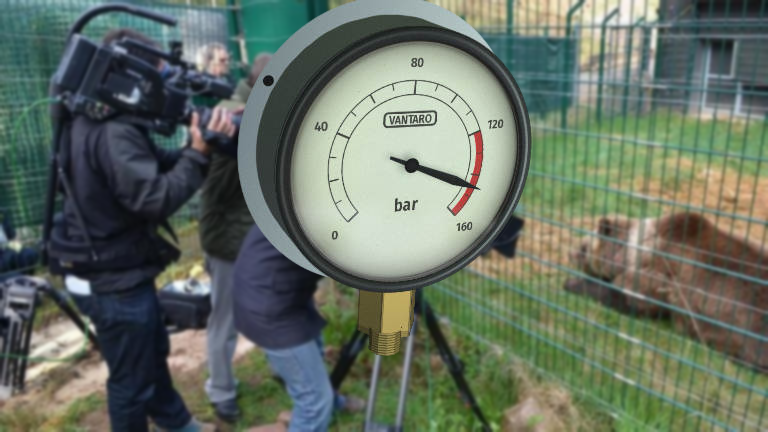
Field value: {"value": 145, "unit": "bar"}
